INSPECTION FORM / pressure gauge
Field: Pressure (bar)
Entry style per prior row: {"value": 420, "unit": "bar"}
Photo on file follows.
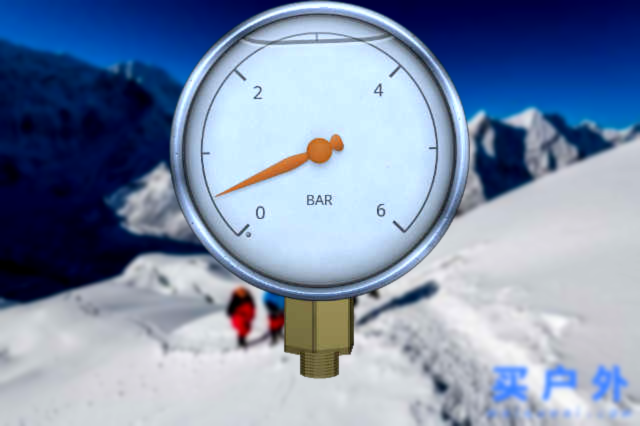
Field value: {"value": 0.5, "unit": "bar"}
